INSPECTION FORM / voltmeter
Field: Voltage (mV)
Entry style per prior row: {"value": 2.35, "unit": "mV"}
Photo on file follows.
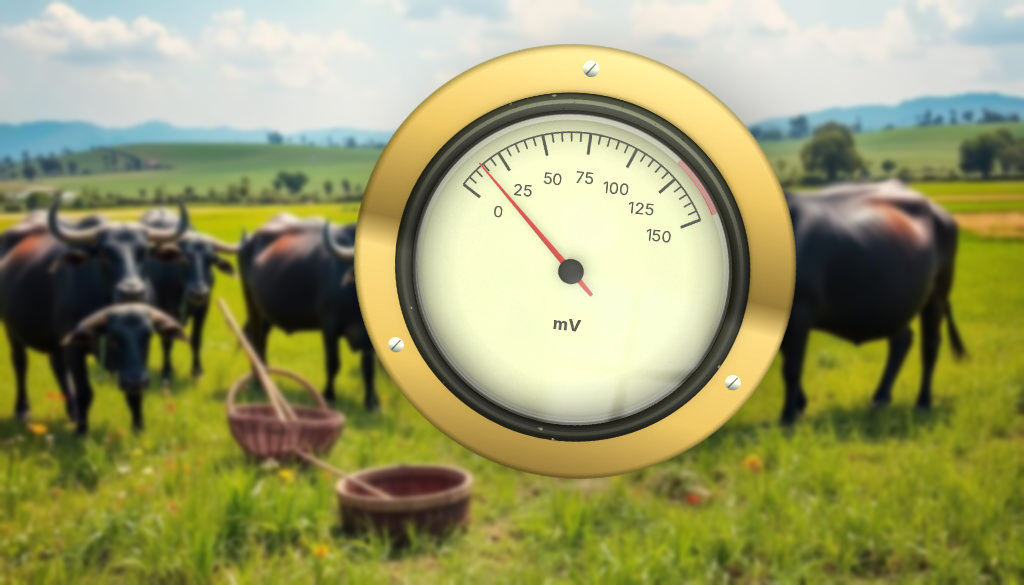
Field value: {"value": 15, "unit": "mV"}
